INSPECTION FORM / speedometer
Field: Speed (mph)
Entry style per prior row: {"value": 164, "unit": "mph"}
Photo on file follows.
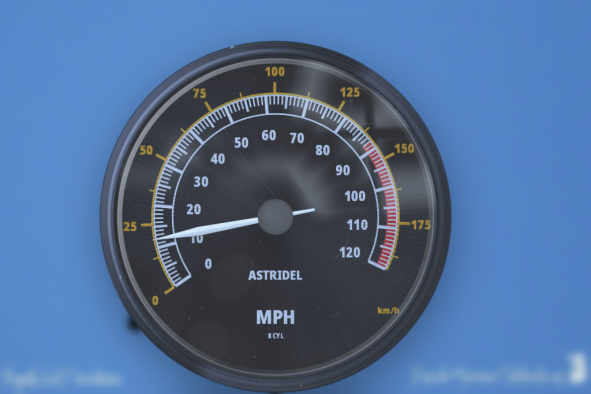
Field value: {"value": 12, "unit": "mph"}
